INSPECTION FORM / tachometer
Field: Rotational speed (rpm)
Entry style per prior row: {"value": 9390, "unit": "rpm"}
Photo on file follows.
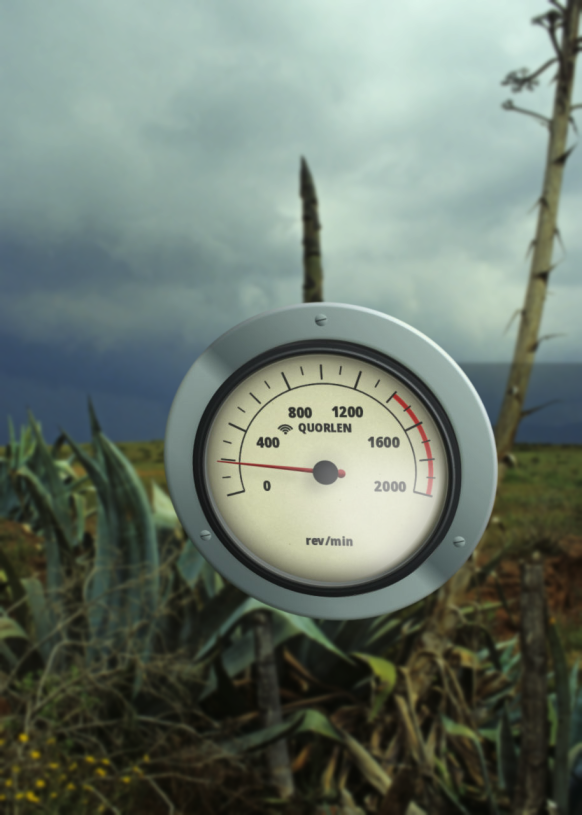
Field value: {"value": 200, "unit": "rpm"}
